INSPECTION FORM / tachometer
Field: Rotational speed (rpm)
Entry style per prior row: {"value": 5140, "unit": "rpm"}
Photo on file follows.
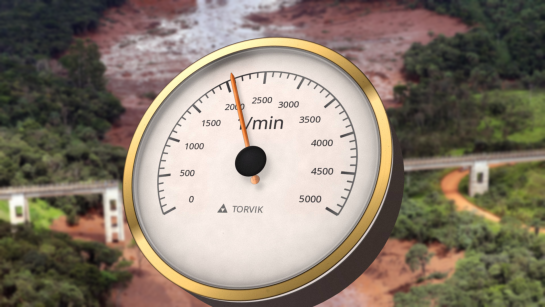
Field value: {"value": 2100, "unit": "rpm"}
